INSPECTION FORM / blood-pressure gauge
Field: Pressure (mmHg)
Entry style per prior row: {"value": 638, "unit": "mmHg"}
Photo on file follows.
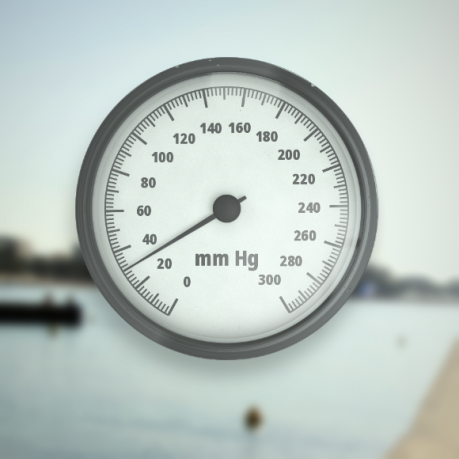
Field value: {"value": 30, "unit": "mmHg"}
